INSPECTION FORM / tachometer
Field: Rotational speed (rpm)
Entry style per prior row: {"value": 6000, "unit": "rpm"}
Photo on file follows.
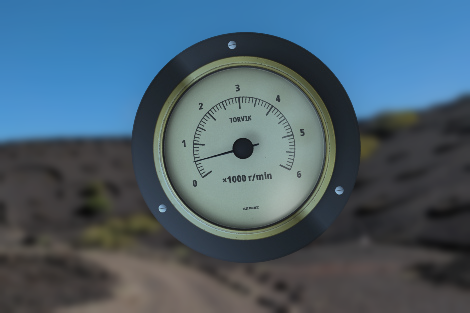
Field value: {"value": 500, "unit": "rpm"}
